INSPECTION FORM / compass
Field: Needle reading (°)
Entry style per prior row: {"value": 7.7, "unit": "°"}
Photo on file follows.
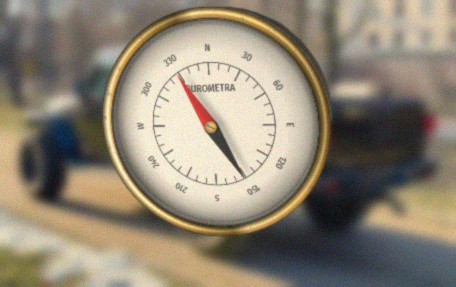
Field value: {"value": 330, "unit": "°"}
